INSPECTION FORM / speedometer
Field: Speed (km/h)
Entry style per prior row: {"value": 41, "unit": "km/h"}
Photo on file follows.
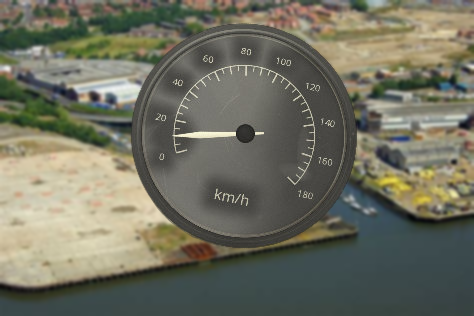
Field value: {"value": 10, "unit": "km/h"}
